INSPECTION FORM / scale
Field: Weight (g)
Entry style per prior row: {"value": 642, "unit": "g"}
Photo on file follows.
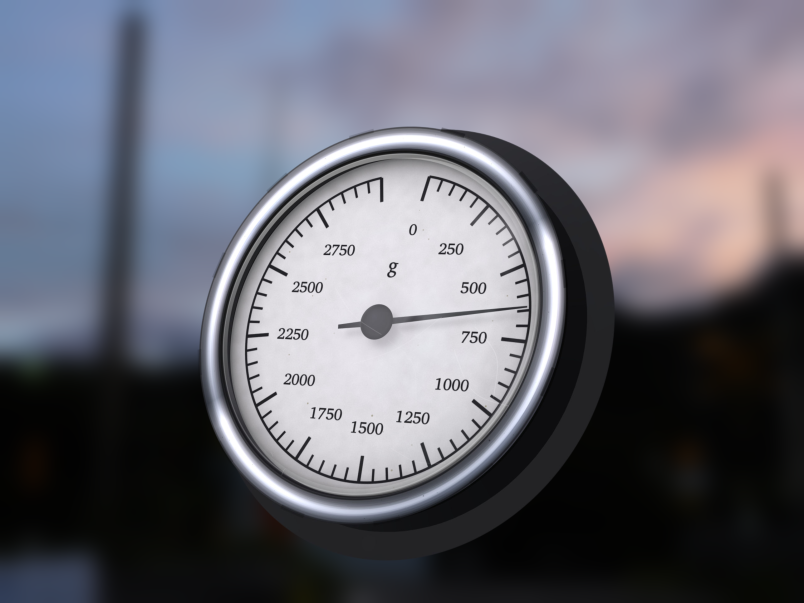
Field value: {"value": 650, "unit": "g"}
